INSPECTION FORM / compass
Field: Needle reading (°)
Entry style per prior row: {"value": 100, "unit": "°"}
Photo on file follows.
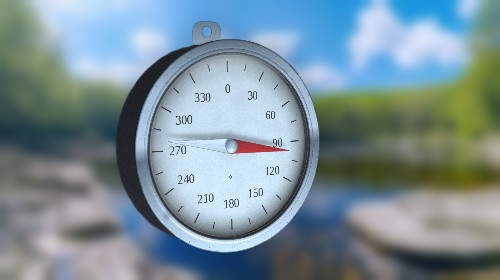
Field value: {"value": 97.5, "unit": "°"}
